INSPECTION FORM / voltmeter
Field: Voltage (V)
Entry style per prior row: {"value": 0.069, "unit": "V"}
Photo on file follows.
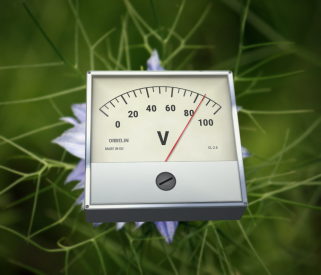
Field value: {"value": 85, "unit": "V"}
